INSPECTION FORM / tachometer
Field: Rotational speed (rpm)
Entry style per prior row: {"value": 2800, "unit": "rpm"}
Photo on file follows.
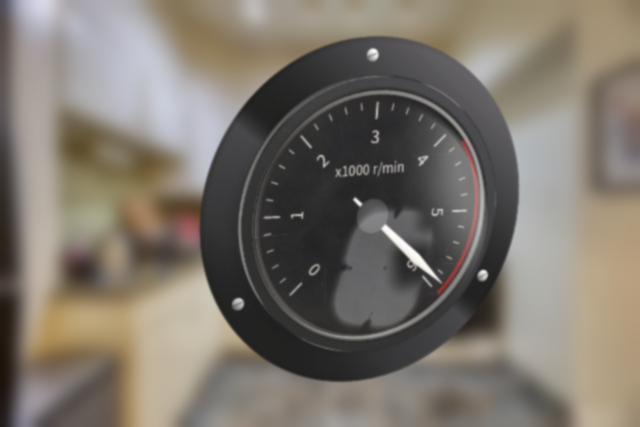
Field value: {"value": 5900, "unit": "rpm"}
